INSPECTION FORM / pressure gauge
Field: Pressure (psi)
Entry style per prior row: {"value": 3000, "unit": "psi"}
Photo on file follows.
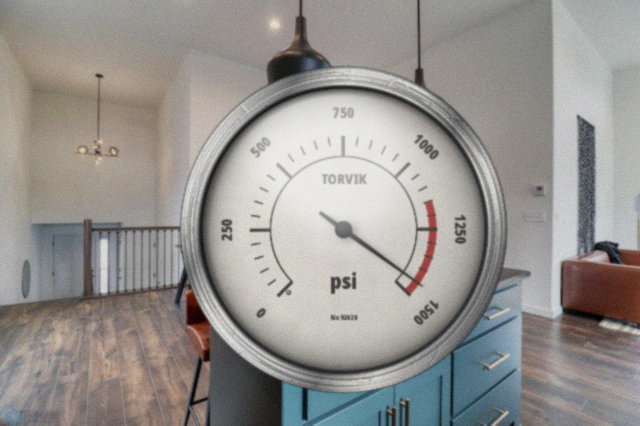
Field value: {"value": 1450, "unit": "psi"}
